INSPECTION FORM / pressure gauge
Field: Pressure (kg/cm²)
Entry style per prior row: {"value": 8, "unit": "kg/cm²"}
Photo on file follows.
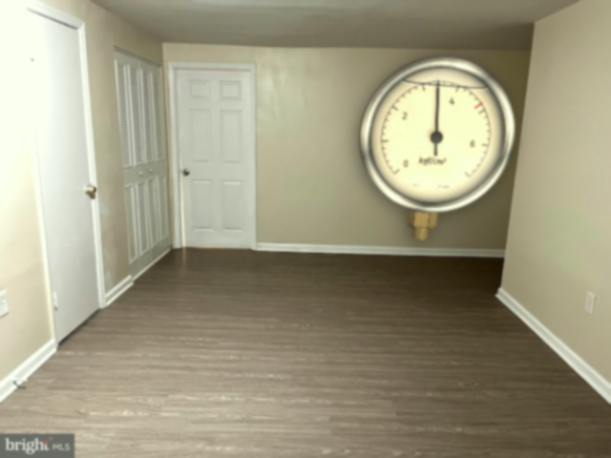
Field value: {"value": 3.4, "unit": "kg/cm²"}
